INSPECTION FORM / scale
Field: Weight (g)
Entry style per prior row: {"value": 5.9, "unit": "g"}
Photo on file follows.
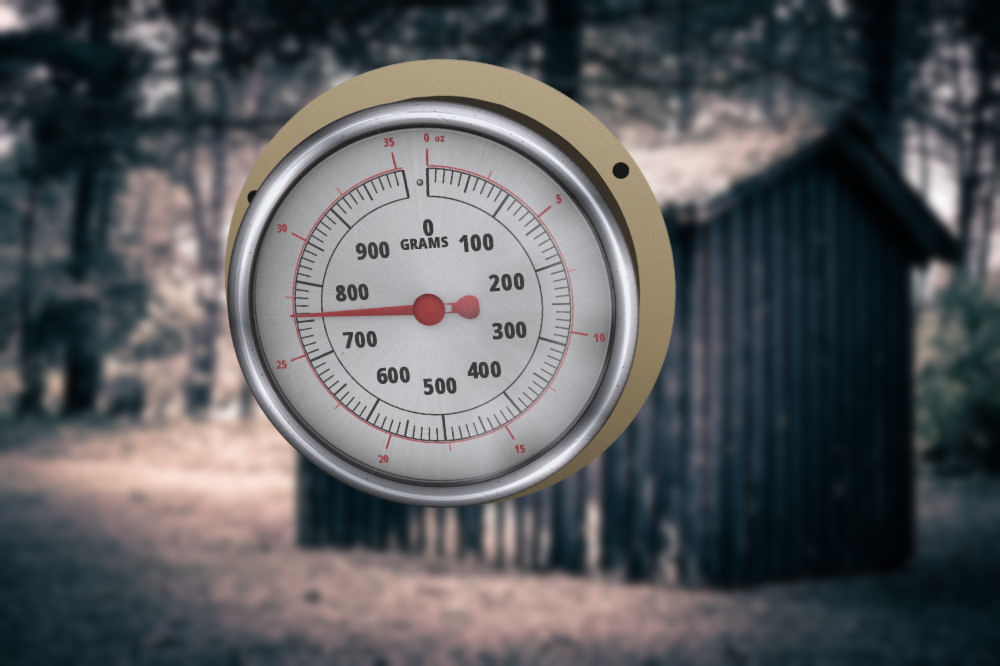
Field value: {"value": 760, "unit": "g"}
